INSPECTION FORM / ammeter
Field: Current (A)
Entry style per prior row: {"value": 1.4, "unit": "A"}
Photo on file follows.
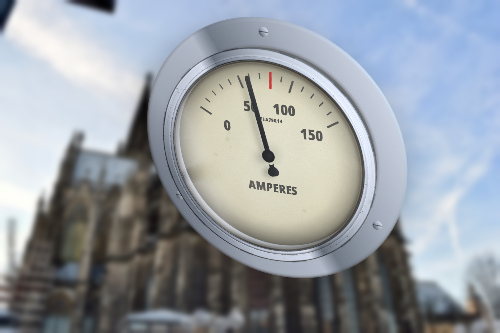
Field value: {"value": 60, "unit": "A"}
